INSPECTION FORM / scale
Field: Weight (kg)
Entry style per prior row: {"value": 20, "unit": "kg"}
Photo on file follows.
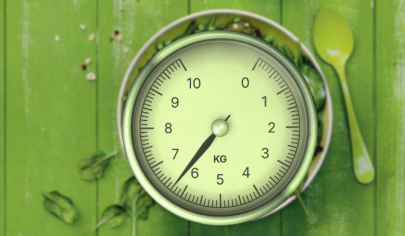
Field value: {"value": 6.3, "unit": "kg"}
